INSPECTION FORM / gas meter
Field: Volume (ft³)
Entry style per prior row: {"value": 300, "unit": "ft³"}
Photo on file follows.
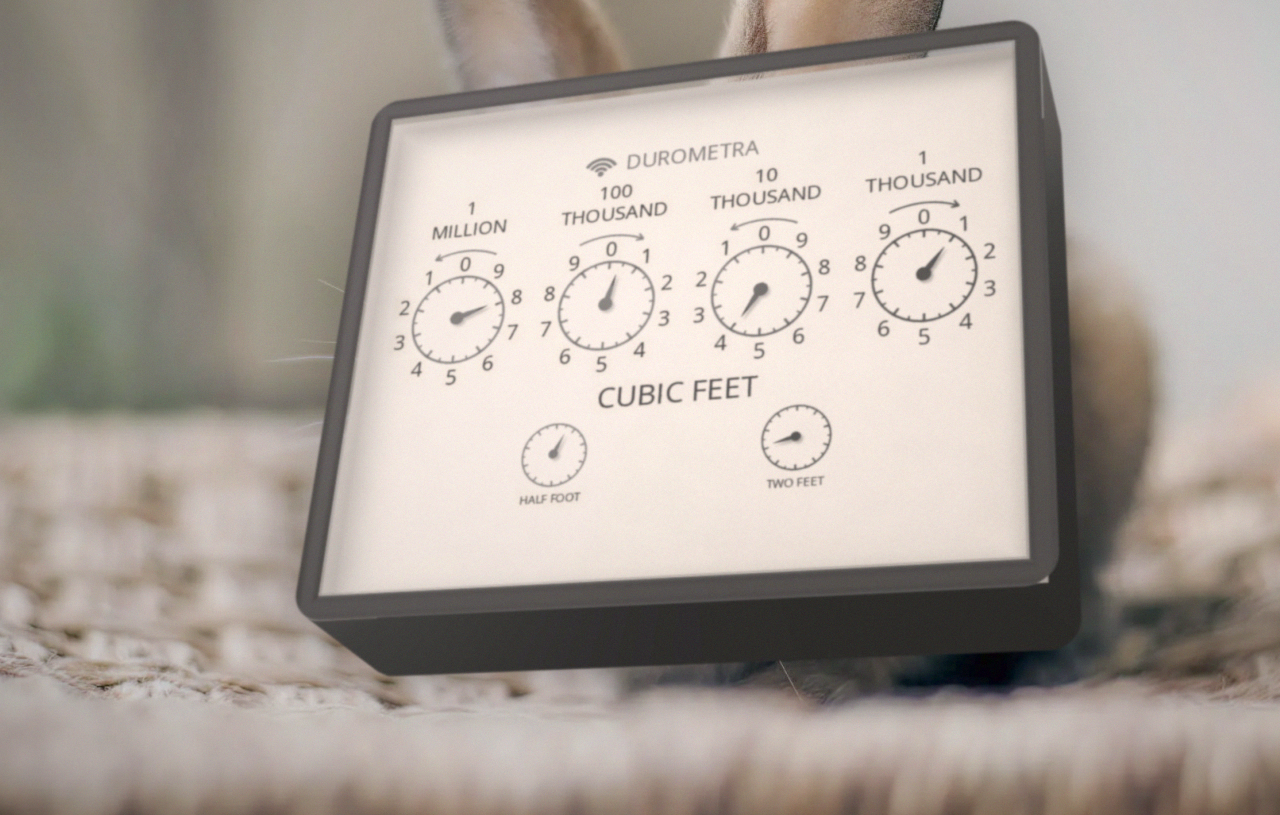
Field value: {"value": 804100, "unit": "ft³"}
